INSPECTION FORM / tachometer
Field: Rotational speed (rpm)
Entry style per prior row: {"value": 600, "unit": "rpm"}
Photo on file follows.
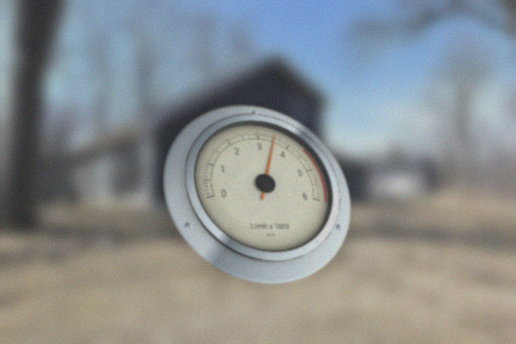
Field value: {"value": 3500, "unit": "rpm"}
